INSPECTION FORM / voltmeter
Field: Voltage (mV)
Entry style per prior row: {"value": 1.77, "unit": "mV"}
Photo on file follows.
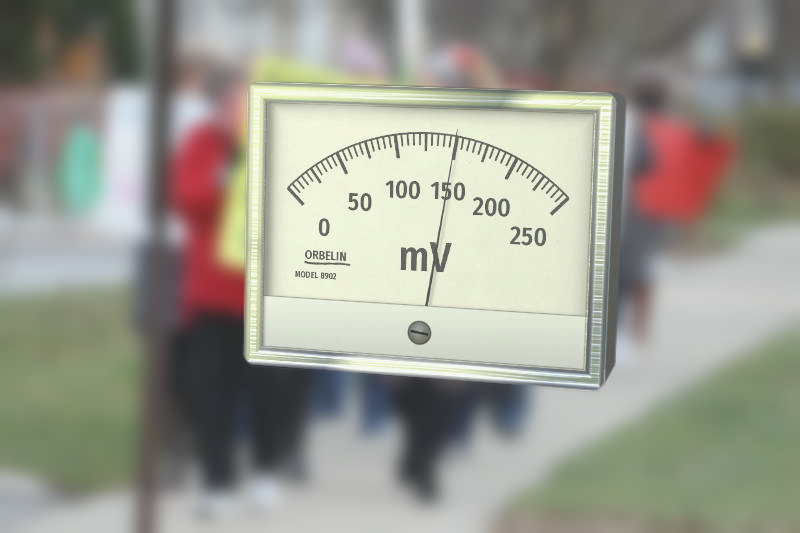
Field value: {"value": 150, "unit": "mV"}
